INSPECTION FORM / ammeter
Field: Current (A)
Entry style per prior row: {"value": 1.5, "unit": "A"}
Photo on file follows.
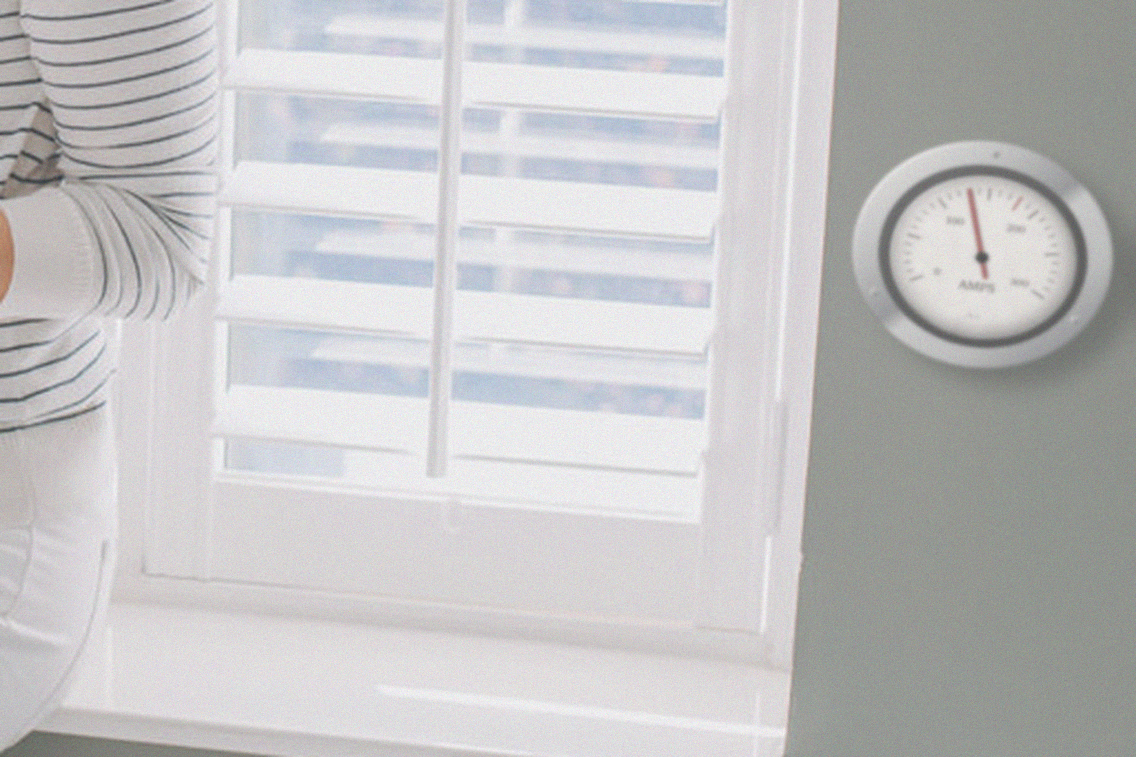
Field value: {"value": 130, "unit": "A"}
